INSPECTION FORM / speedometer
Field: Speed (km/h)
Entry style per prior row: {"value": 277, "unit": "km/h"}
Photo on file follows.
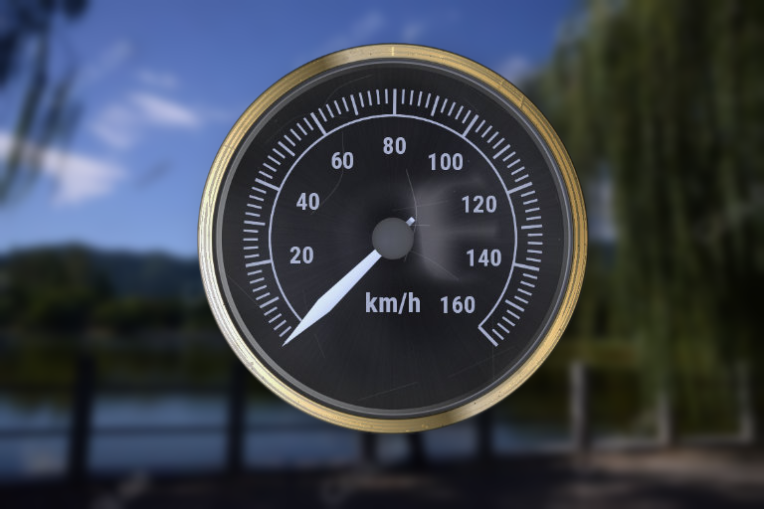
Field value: {"value": 0, "unit": "km/h"}
